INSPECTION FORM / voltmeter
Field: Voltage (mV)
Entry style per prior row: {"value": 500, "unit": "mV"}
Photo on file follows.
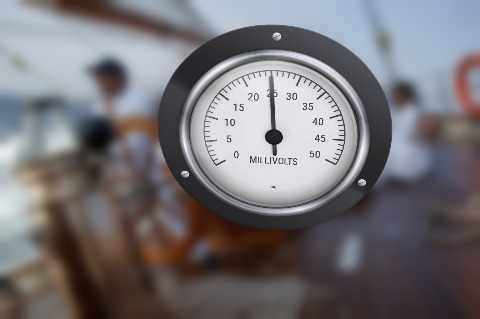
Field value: {"value": 25, "unit": "mV"}
